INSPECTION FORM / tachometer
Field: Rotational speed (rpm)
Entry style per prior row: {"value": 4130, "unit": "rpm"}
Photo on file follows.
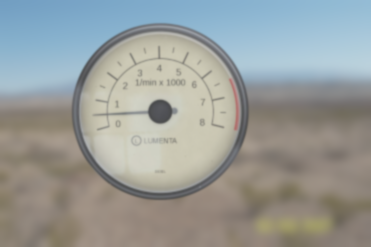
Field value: {"value": 500, "unit": "rpm"}
